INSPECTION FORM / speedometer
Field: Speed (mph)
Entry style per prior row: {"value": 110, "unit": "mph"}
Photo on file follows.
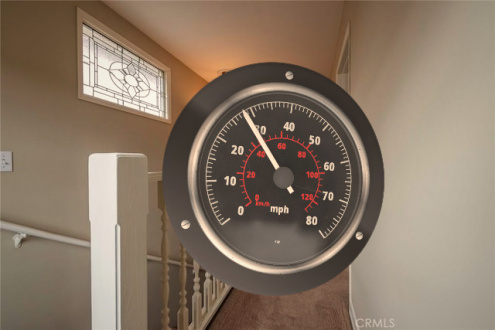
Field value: {"value": 28, "unit": "mph"}
